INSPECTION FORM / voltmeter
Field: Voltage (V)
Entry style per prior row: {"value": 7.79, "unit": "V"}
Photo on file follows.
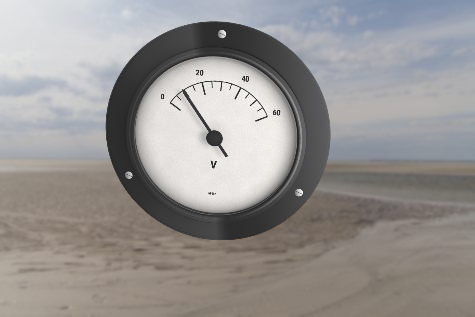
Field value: {"value": 10, "unit": "V"}
